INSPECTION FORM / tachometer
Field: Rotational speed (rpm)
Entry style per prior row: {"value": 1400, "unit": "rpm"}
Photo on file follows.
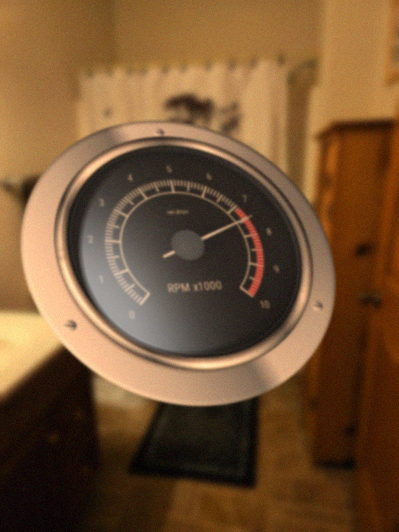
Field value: {"value": 7500, "unit": "rpm"}
